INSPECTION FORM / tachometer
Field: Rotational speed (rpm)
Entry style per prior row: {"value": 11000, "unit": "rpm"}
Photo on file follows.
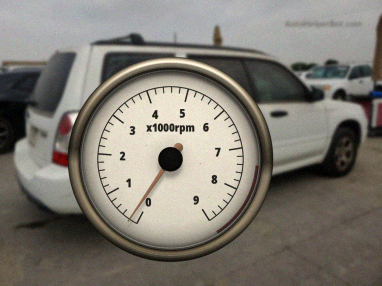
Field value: {"value": 200, "unit": "rpm"}
